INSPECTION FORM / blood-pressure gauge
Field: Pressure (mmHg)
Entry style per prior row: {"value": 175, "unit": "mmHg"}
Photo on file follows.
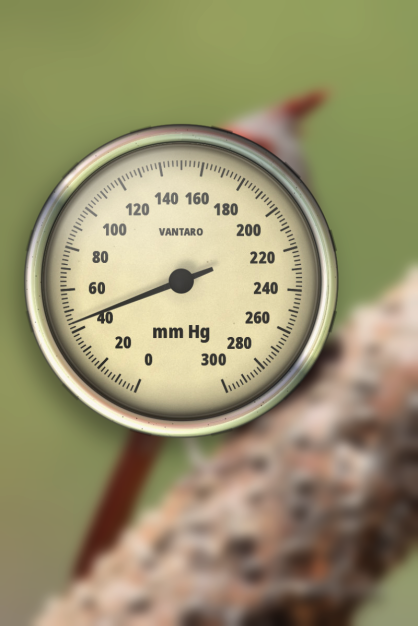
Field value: {"value": 44, "unit": "mmHg"}
